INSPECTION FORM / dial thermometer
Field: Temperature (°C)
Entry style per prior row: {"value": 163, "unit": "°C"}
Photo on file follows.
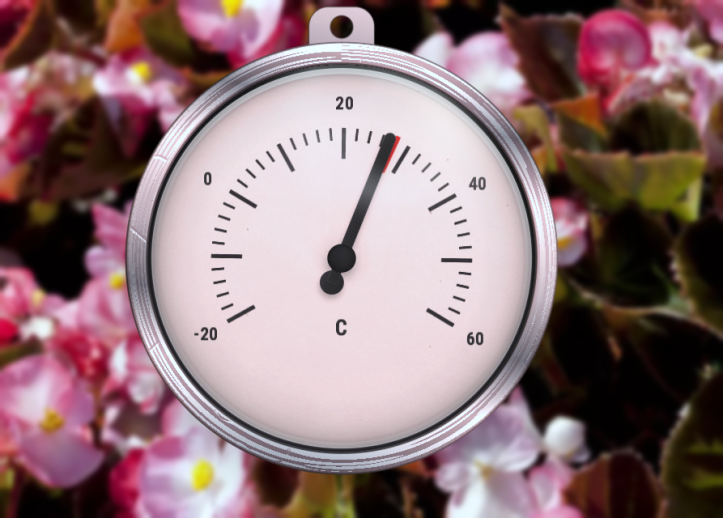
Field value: {"value": 27, "unit": "°C"}
